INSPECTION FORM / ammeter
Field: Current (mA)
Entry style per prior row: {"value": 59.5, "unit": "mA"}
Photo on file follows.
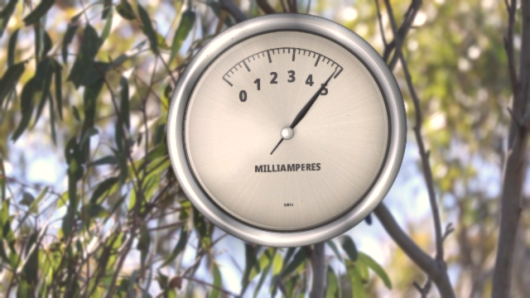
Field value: {"value": 4.8, "unit": "mA"}
